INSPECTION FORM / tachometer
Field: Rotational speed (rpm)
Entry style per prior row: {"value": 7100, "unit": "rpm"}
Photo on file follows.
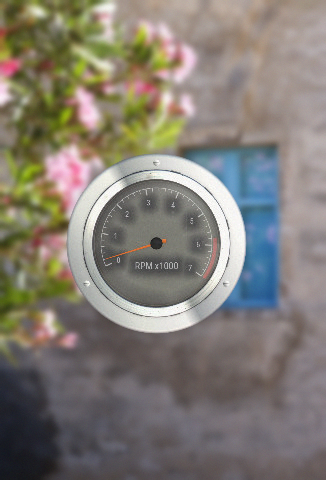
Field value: {"value": 200, "unit": "rpm"}
